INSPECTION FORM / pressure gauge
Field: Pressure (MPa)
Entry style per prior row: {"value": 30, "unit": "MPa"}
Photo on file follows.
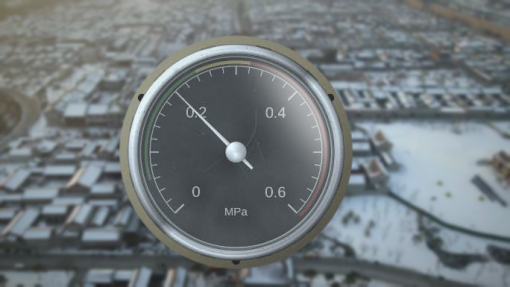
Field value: {"value": 0.2, "unit": "MPa"}
